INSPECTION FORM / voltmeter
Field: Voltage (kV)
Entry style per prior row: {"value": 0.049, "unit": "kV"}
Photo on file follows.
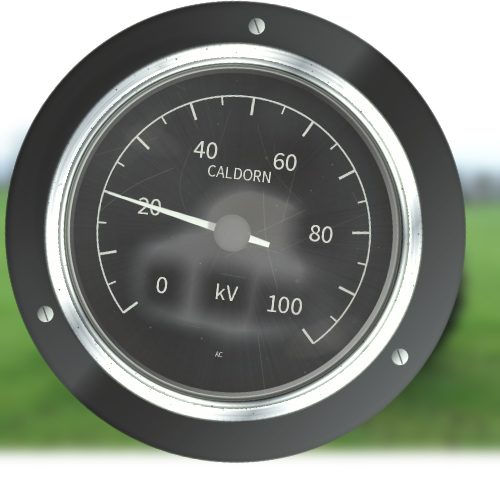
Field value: {"value": 20, "unit": "kV"}
